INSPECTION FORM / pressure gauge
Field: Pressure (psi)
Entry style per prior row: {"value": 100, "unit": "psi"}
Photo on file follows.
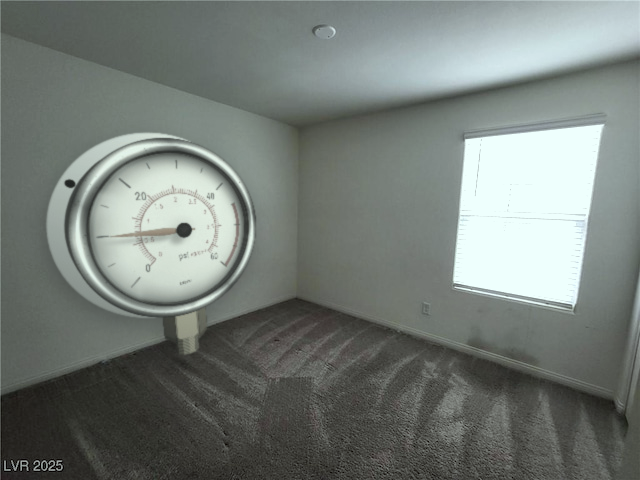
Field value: {"value": 10, "unit": "psi"}
